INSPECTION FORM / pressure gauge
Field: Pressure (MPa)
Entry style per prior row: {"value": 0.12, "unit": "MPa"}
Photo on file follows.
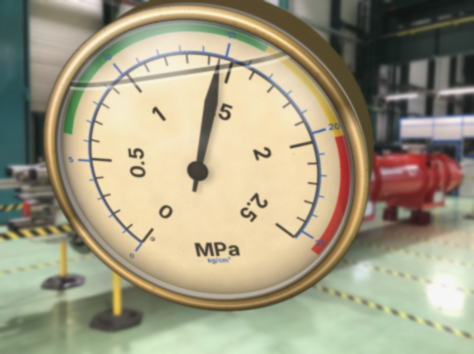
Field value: {"value": 1.45, "unit": "MPa"}
